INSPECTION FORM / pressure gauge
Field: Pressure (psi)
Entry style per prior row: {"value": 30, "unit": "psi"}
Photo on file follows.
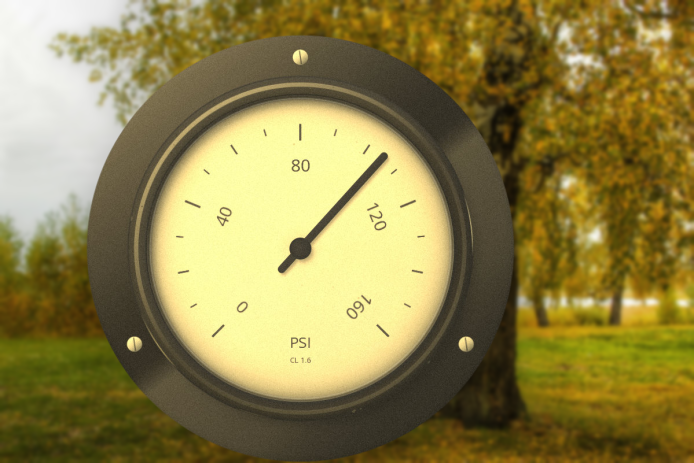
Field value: {"value": 105, "unit": "psi"}
